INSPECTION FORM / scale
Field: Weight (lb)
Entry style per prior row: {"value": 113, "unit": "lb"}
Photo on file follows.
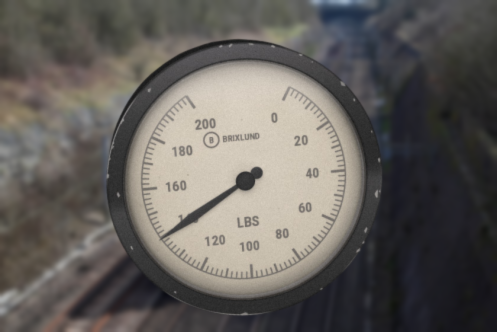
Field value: {"value": 140, "unit": "lb"}
